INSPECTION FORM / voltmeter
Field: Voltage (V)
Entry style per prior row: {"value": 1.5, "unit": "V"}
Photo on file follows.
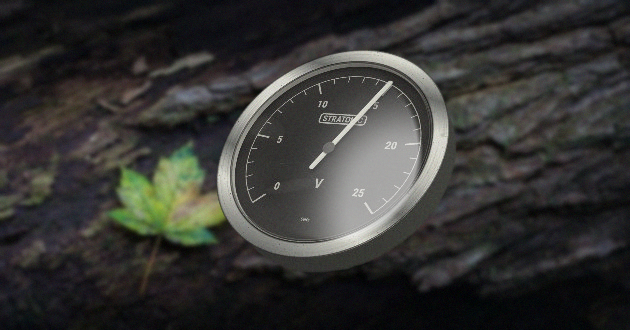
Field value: {"value": 15, "unit": "V"}
